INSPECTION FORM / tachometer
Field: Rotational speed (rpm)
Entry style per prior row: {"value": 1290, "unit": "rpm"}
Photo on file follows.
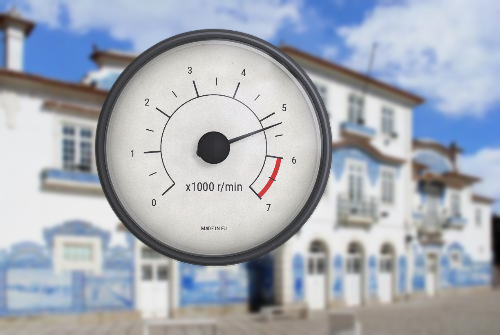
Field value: {"value": 5250, "unit": "rpm"}
